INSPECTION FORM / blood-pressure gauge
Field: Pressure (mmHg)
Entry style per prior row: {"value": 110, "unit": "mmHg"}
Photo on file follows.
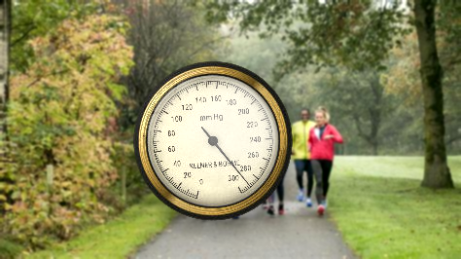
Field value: {"value": 290, "unit": "mmHg"}
